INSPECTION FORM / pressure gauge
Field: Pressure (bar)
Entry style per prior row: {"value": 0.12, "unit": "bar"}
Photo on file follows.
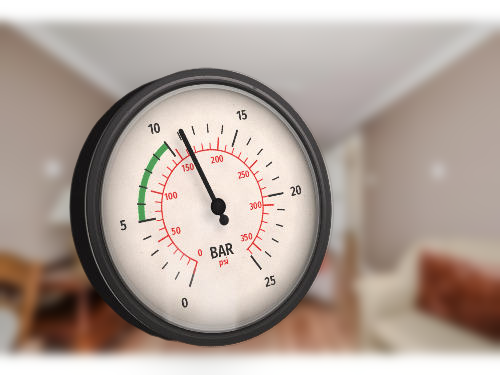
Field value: {"value": 11, "unit": "bar"}
